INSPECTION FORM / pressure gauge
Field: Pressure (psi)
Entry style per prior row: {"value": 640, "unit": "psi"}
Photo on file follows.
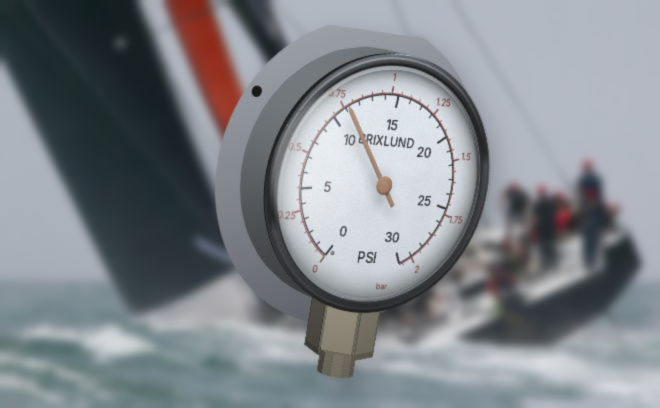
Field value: {"value": 11, "unit": "psi"}
